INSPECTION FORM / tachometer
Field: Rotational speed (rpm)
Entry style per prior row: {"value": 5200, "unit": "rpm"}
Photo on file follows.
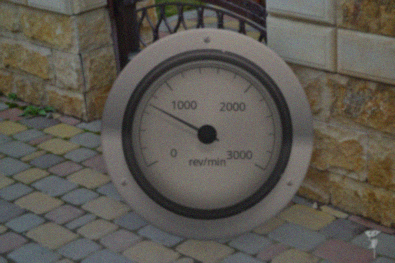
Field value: {"value": 700, "unit": "rpm"}
